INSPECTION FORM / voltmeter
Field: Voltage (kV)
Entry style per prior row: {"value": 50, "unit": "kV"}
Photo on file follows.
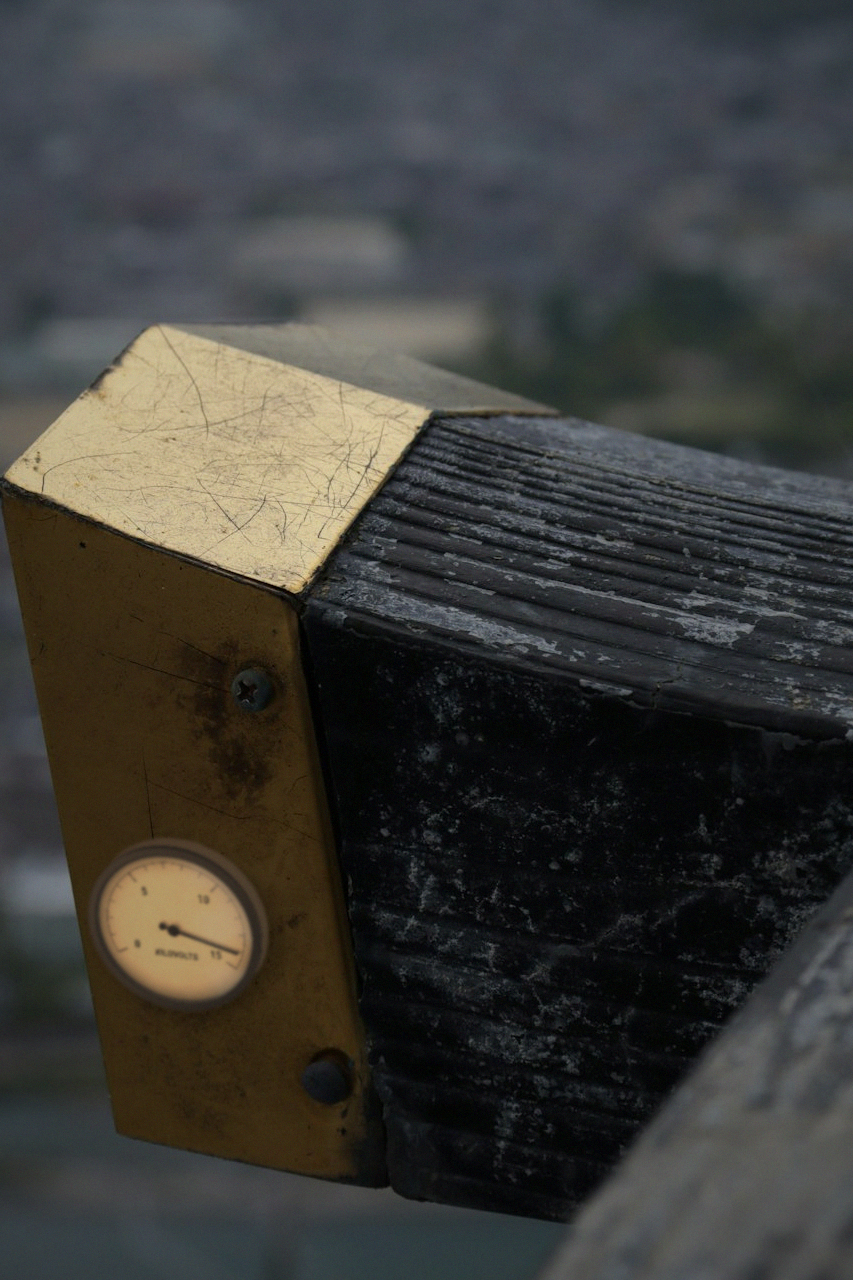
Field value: {"value": 14, "unit": "kV"}
